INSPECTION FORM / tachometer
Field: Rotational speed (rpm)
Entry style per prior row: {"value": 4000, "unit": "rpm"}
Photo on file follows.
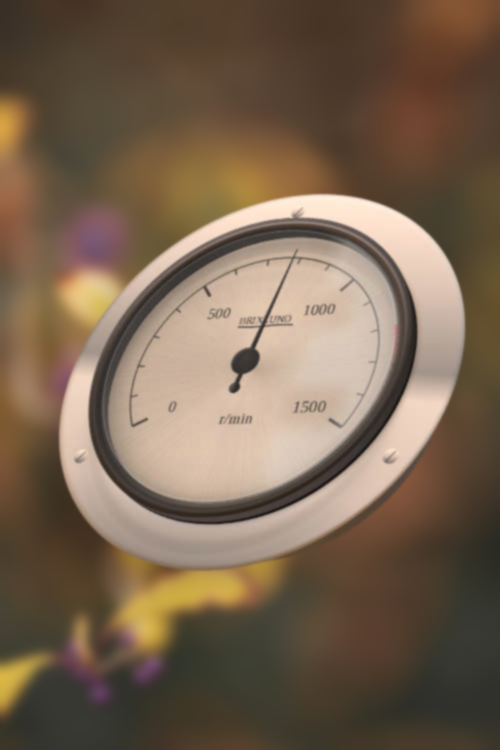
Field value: {"value": 800, "unit": "rpm"}
